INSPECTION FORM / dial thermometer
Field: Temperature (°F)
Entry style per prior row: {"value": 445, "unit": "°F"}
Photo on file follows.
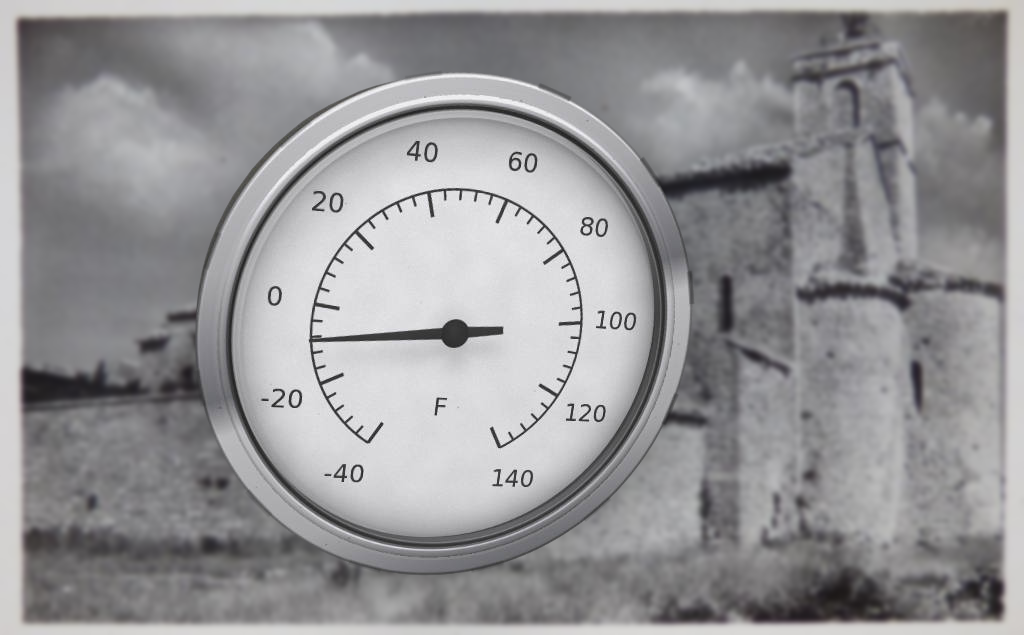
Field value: {"value": -8, "unit": "°F"}
